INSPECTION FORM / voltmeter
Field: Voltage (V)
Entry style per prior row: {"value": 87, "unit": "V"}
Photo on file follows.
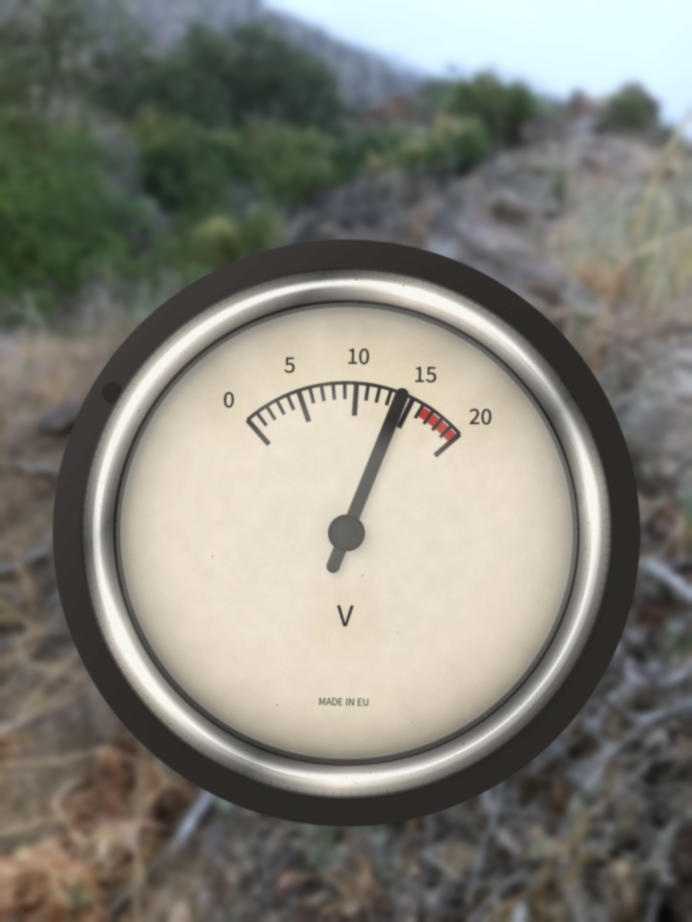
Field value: {"value": 14, "unit": "V"}
